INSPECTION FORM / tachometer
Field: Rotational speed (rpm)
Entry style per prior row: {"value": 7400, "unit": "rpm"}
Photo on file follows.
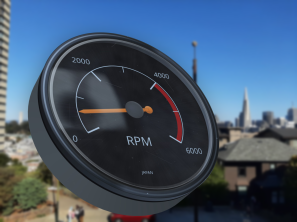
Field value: {"value": 500, "unit": "rpm"}
